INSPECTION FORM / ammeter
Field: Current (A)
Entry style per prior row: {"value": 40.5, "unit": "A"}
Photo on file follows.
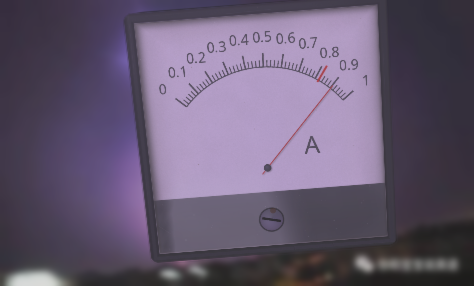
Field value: {"value": 0.9, "unit": "A"}
